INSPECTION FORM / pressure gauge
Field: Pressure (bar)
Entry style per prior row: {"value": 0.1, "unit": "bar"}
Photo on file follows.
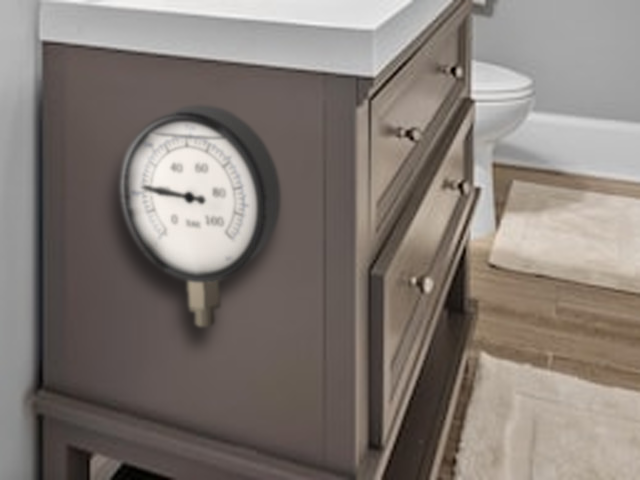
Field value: {"value": 20, "unit": "bar"}
